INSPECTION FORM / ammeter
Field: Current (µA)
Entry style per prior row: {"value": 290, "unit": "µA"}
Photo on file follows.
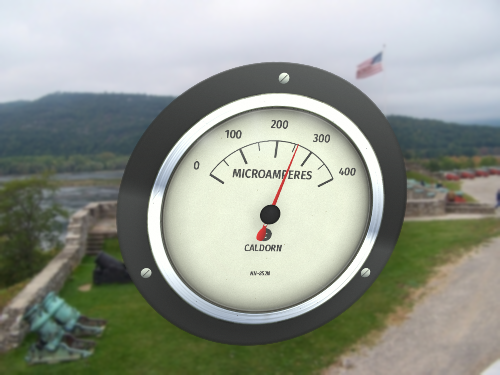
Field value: {"value": 250, "unit": "µA"}
